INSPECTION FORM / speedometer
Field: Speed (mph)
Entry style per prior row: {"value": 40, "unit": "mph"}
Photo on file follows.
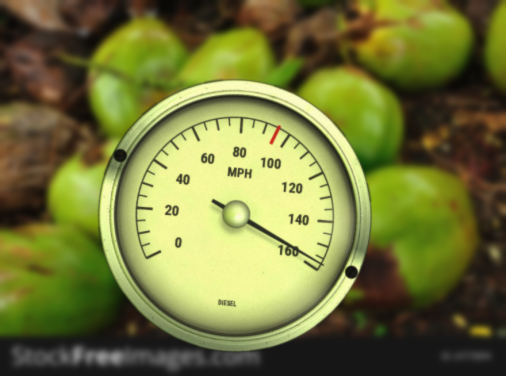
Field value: {"value": 157.5, "unit": "mph"}
